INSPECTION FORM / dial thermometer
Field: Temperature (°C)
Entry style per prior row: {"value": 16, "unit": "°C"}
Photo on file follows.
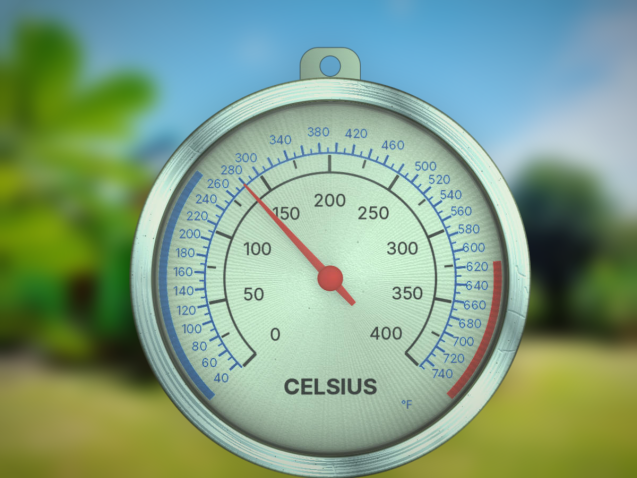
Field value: {"value": 137.5, "unit": "°C"}
